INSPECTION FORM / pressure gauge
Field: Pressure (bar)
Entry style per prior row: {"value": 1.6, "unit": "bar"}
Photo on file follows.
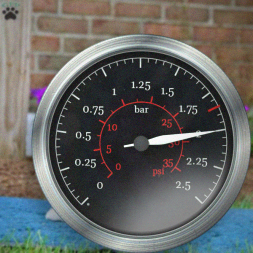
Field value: {"value": 2, "unit": "bar"}
